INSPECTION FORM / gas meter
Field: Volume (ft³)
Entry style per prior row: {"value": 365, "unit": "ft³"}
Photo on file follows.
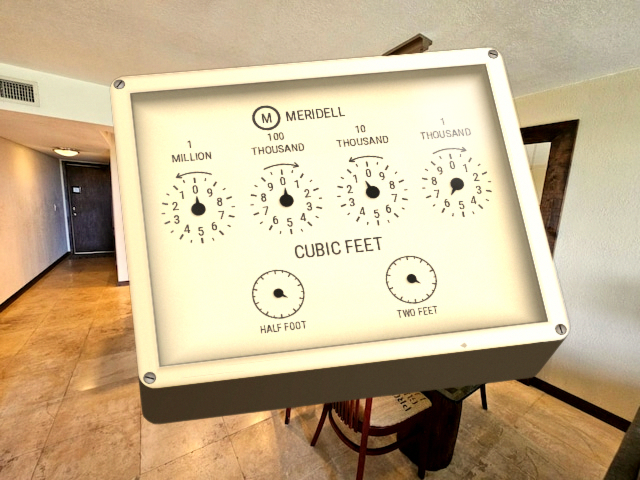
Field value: {"value": 600, "unit": "ft³"}
